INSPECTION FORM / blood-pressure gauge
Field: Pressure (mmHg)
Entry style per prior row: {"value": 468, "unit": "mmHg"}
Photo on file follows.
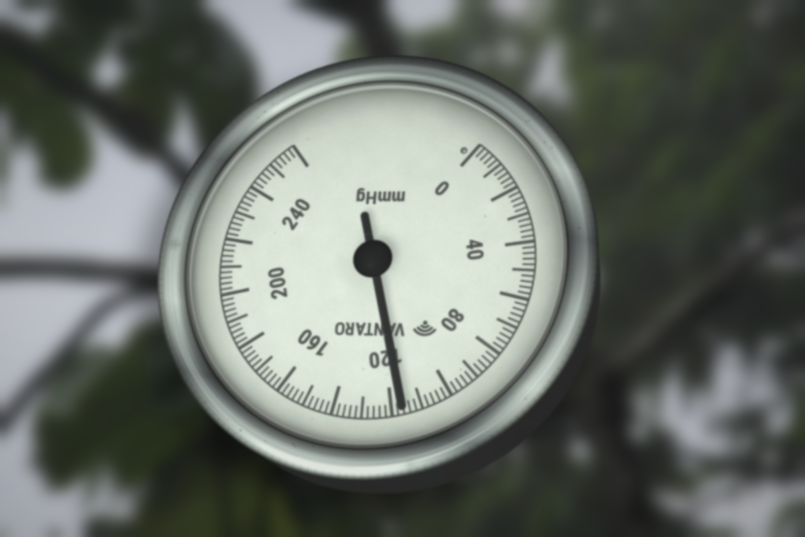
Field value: {"value": 116, "unit": "mmHg"}
